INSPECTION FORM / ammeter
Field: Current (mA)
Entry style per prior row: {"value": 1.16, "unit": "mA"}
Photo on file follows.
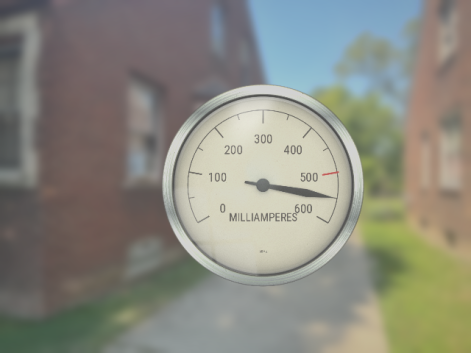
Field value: {"value": 550, "unit": "mA"}
